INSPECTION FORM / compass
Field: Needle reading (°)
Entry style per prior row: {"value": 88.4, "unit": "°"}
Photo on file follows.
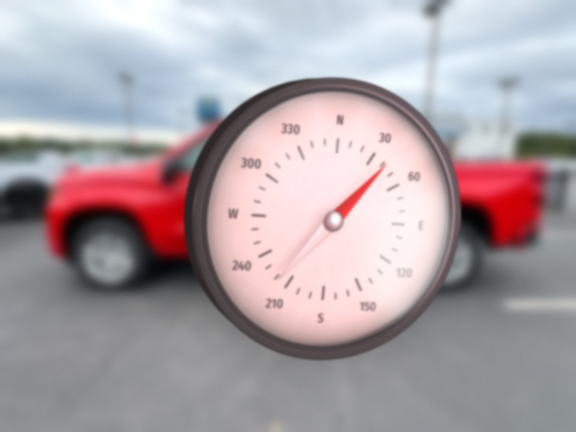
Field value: {"value": 40, "unit": "°"}
